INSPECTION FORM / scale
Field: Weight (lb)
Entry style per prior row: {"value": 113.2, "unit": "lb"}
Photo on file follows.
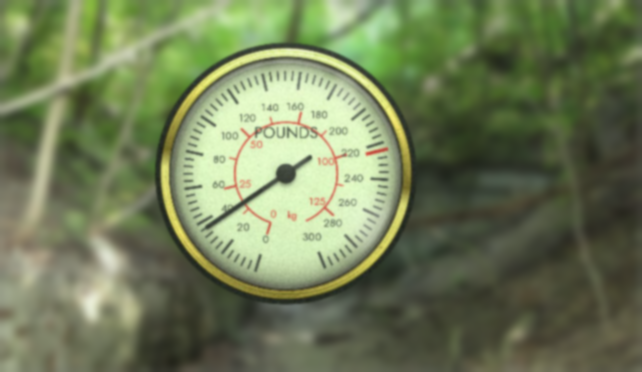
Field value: {"value": 36, "unit": "lb"}
